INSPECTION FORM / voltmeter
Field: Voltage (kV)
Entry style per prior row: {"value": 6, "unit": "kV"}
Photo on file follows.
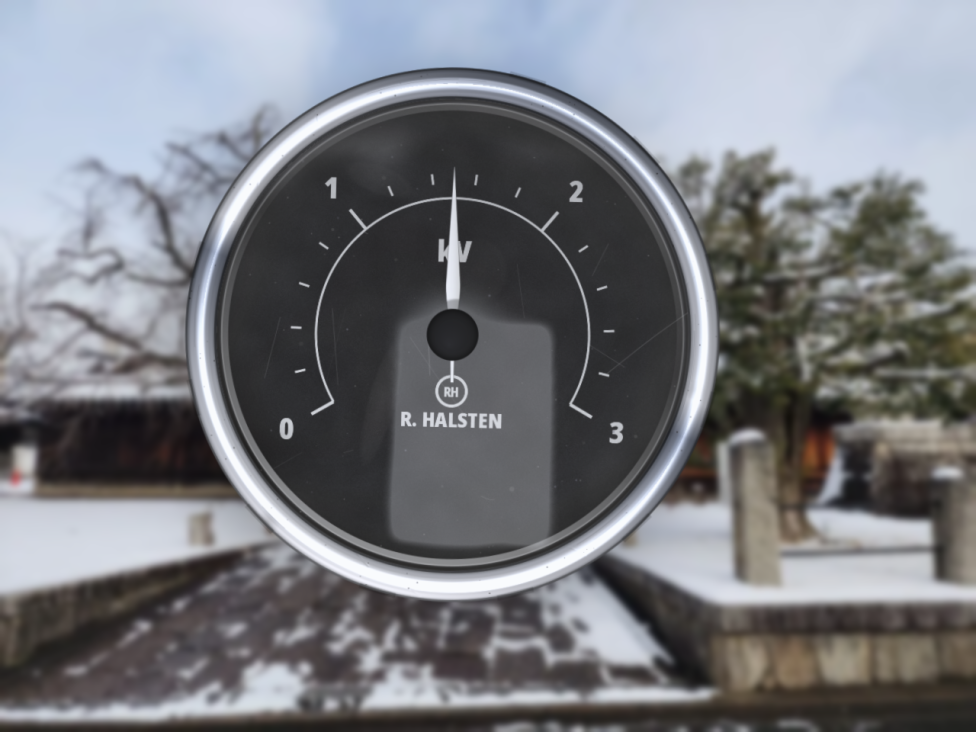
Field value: {"value": 1.5, "unit": "kV"}
